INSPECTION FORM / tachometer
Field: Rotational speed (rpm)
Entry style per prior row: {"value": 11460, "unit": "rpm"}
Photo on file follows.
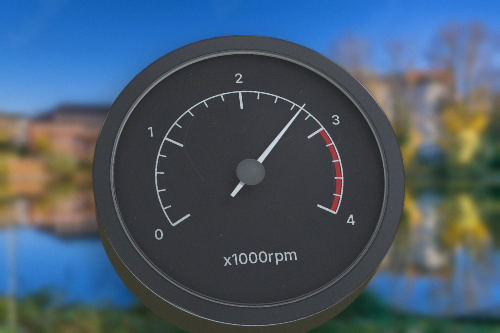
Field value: {"value": 2700, "unit": "rpm"}
